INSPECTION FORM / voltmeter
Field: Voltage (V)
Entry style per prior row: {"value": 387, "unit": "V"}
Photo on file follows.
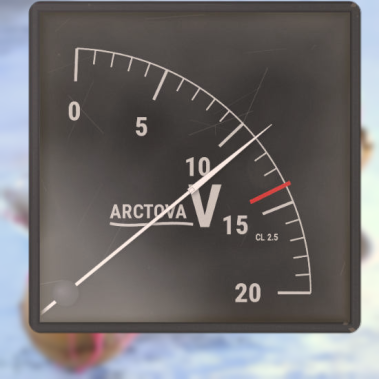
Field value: {"value": 11, "unit": "V"}
